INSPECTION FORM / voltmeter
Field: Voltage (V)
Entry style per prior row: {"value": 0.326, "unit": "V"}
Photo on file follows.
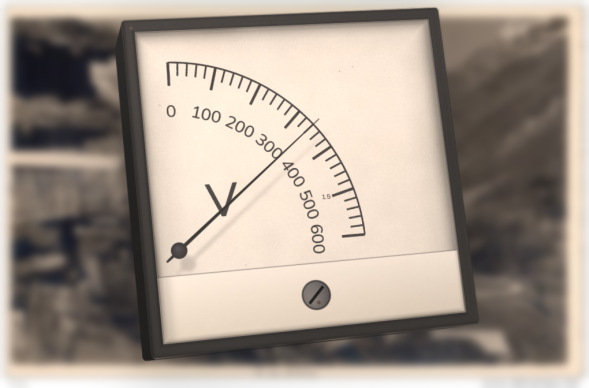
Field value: {"value": 340, "unit": "V"}
